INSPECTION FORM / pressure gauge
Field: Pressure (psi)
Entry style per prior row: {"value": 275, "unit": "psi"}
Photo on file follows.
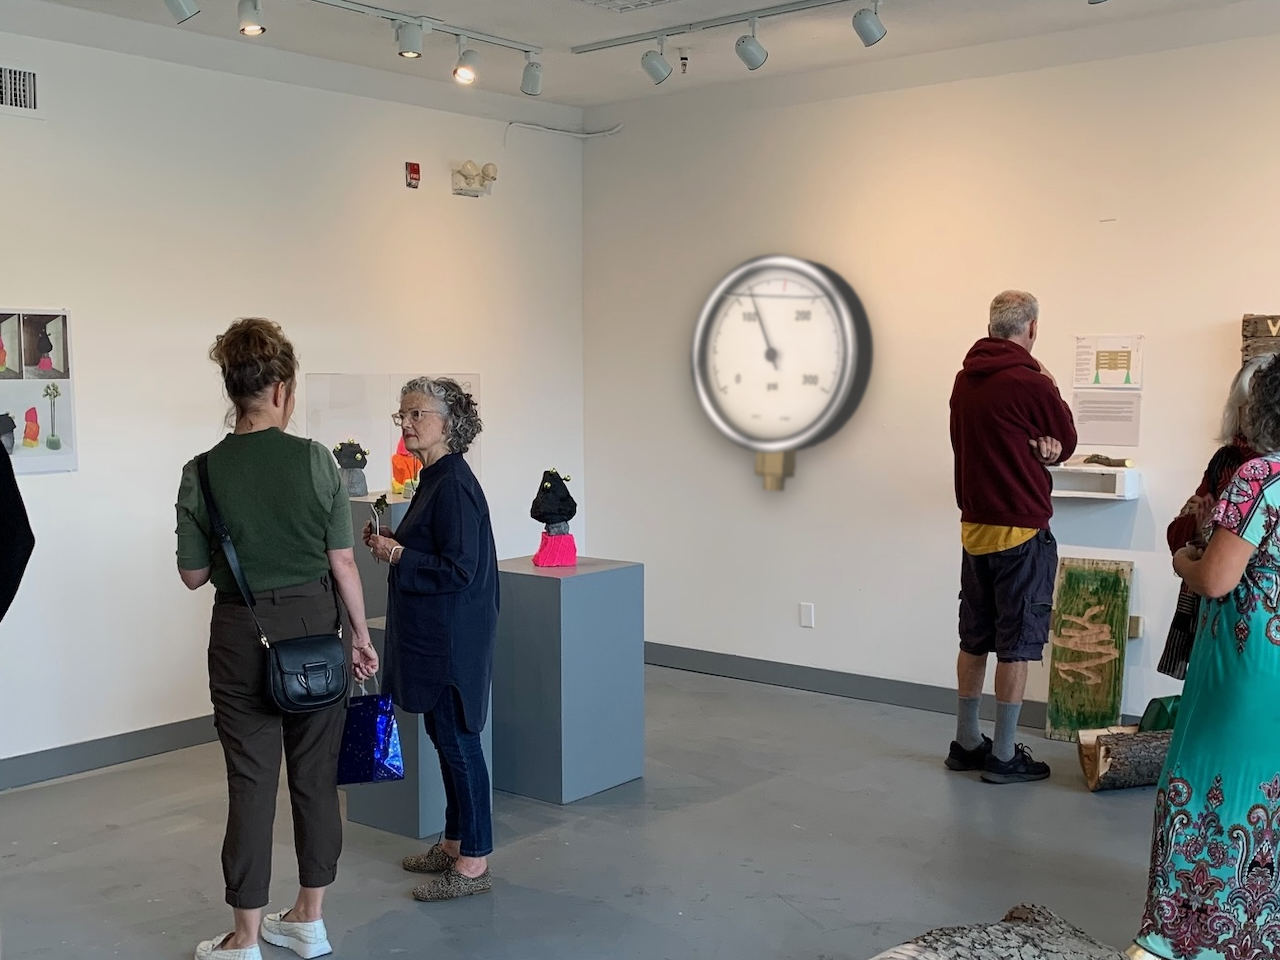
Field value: {"value": 120, "unit": "psi"}
